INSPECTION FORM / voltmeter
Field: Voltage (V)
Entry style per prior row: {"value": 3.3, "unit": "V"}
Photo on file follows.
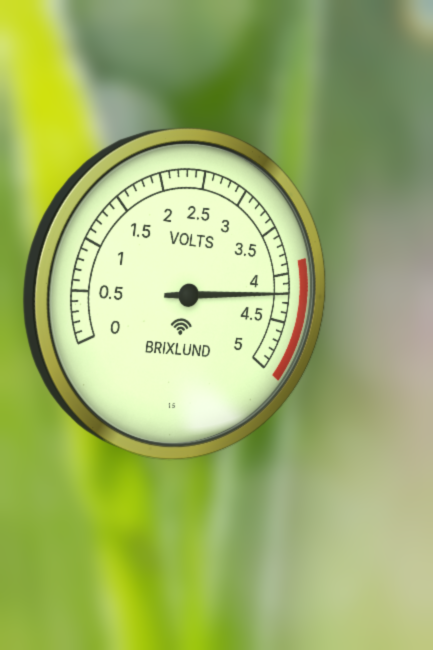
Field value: {"value": 4.2, "unit": "V"}
